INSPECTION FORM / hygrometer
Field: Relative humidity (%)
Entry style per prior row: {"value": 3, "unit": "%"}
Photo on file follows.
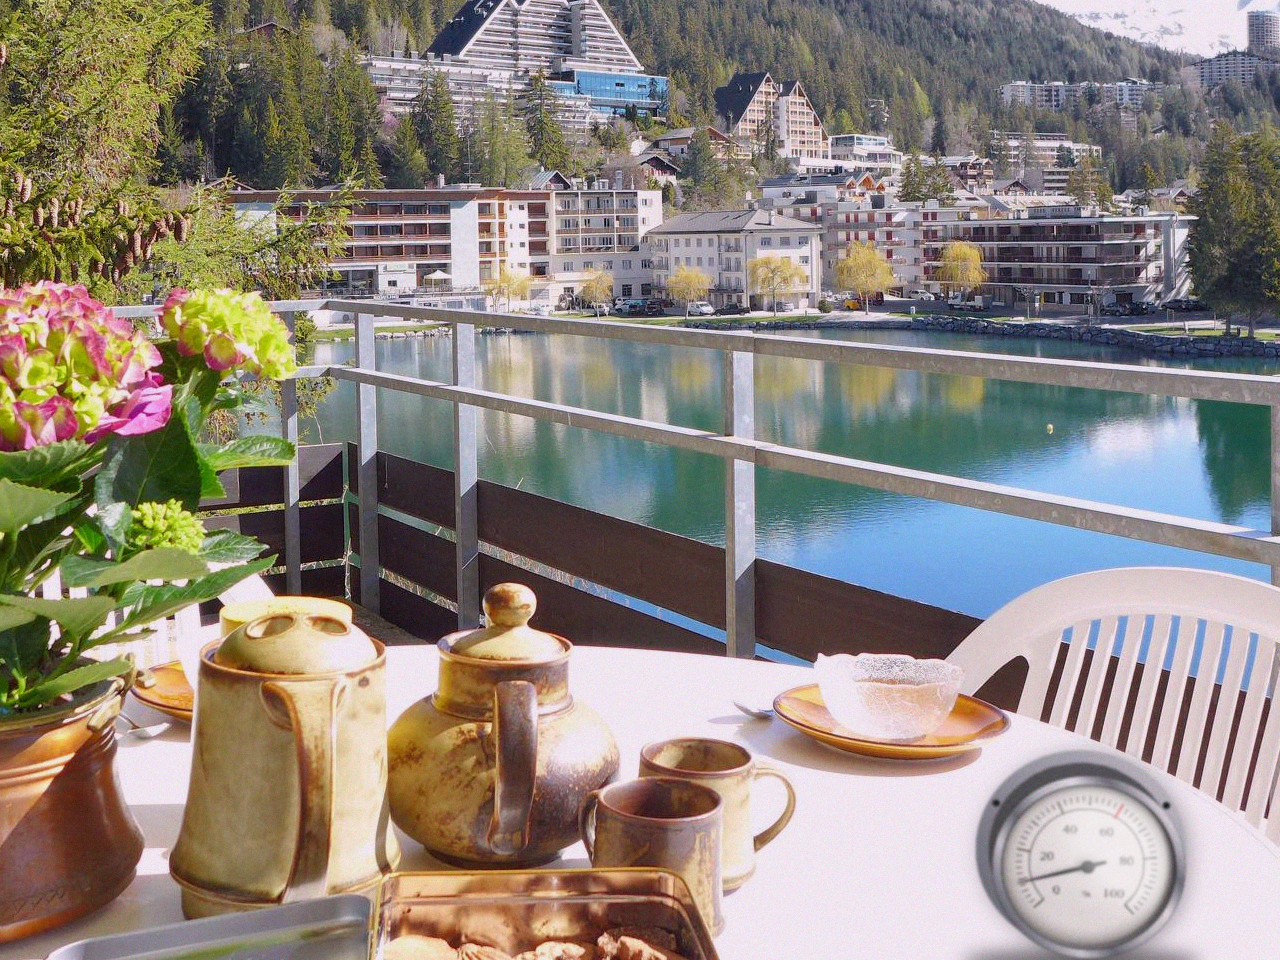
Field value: {"value": 10, "unit": "%"}
